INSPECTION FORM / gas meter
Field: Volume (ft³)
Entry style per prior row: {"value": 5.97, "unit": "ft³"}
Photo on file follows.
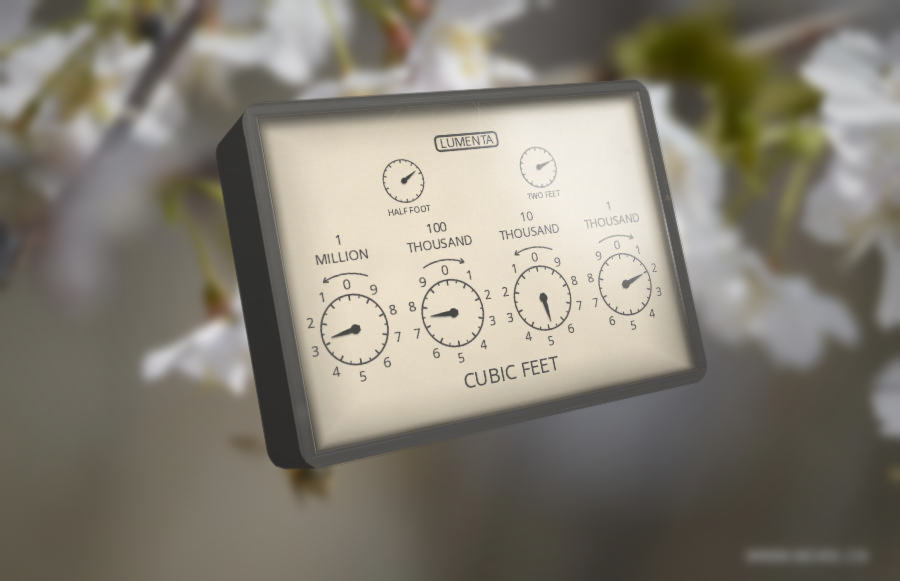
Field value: {"value": 275200, "unit": "ft³"}
